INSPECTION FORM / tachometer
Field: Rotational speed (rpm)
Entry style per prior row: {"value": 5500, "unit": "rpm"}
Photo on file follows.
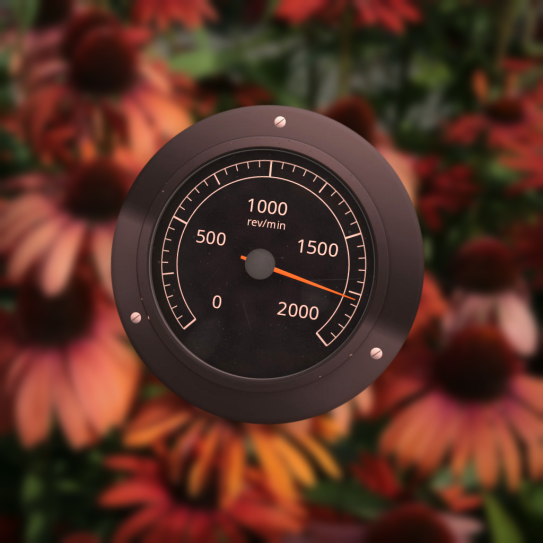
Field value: {"value": 1775, "unit": "rpm"}
